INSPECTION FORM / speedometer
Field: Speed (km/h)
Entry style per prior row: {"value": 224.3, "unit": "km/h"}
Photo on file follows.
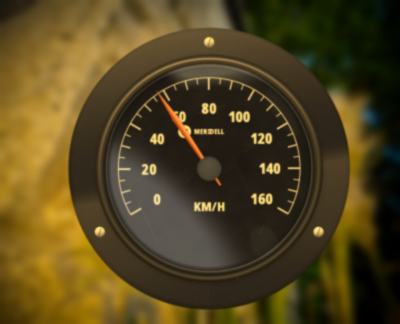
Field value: {"value": 57.5, "unit": "km/h"}
